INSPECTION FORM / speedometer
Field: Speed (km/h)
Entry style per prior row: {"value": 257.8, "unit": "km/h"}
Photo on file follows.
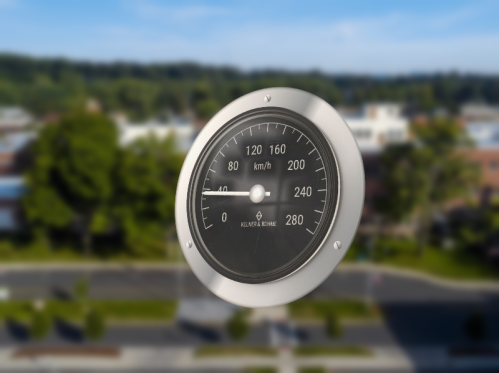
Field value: {"value": 35, "unit": "km/h"}
